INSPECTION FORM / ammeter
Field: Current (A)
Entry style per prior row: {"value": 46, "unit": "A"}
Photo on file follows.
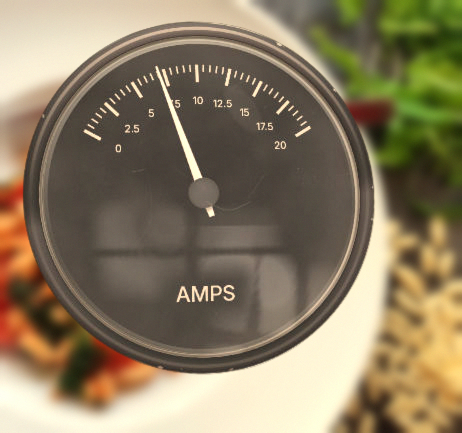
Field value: {"value": 7, "unit": "A"}
